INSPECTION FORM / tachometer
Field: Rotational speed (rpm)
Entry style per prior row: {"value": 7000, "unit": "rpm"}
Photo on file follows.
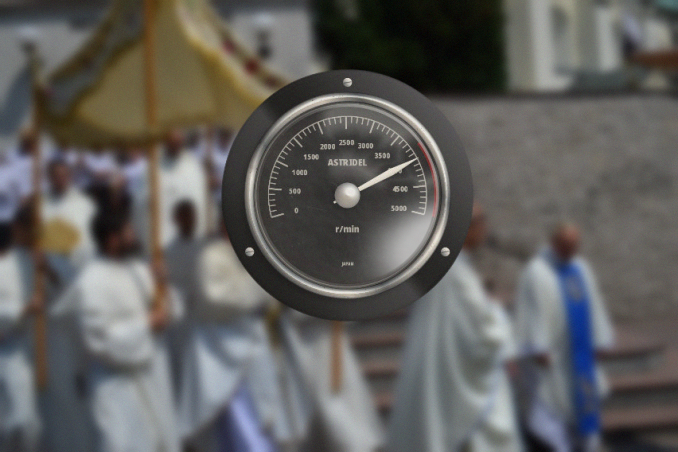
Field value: {"value": 4000, "unit": "rpm"}
